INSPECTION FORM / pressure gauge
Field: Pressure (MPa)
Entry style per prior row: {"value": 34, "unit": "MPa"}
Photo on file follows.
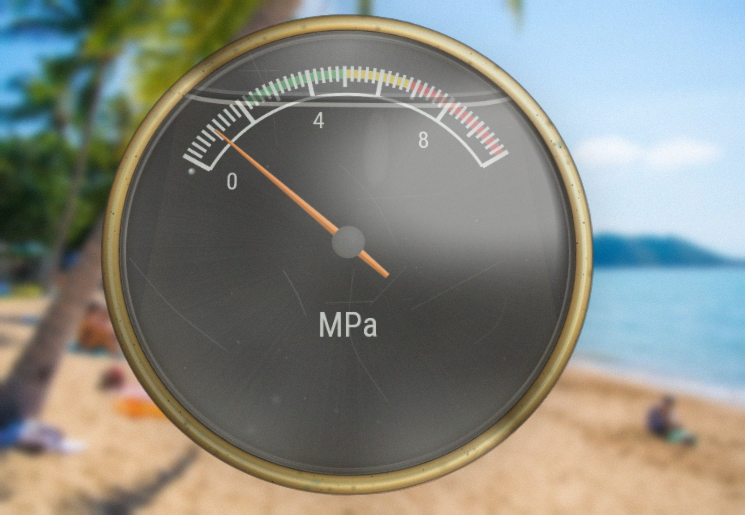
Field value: {"value": 1, "unit": "MPa"}
